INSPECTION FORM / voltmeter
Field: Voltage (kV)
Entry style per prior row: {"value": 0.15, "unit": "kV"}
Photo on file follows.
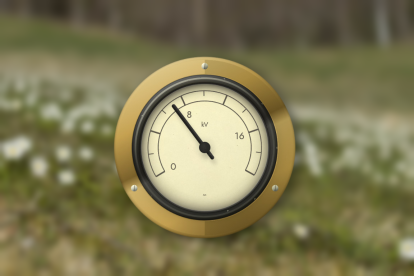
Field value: {"value": 7, "unit": "kV"}
